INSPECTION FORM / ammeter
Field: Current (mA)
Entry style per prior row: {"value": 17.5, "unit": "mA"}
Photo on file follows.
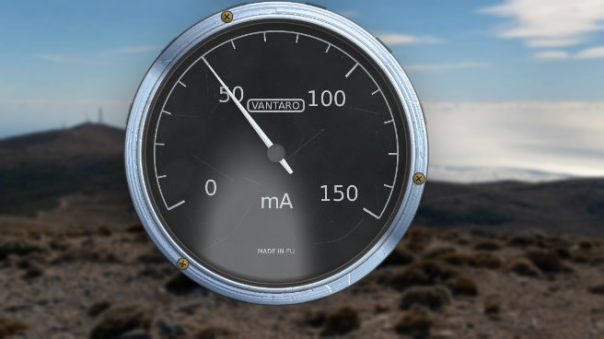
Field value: {"value": 50, "unit": "mA"}
